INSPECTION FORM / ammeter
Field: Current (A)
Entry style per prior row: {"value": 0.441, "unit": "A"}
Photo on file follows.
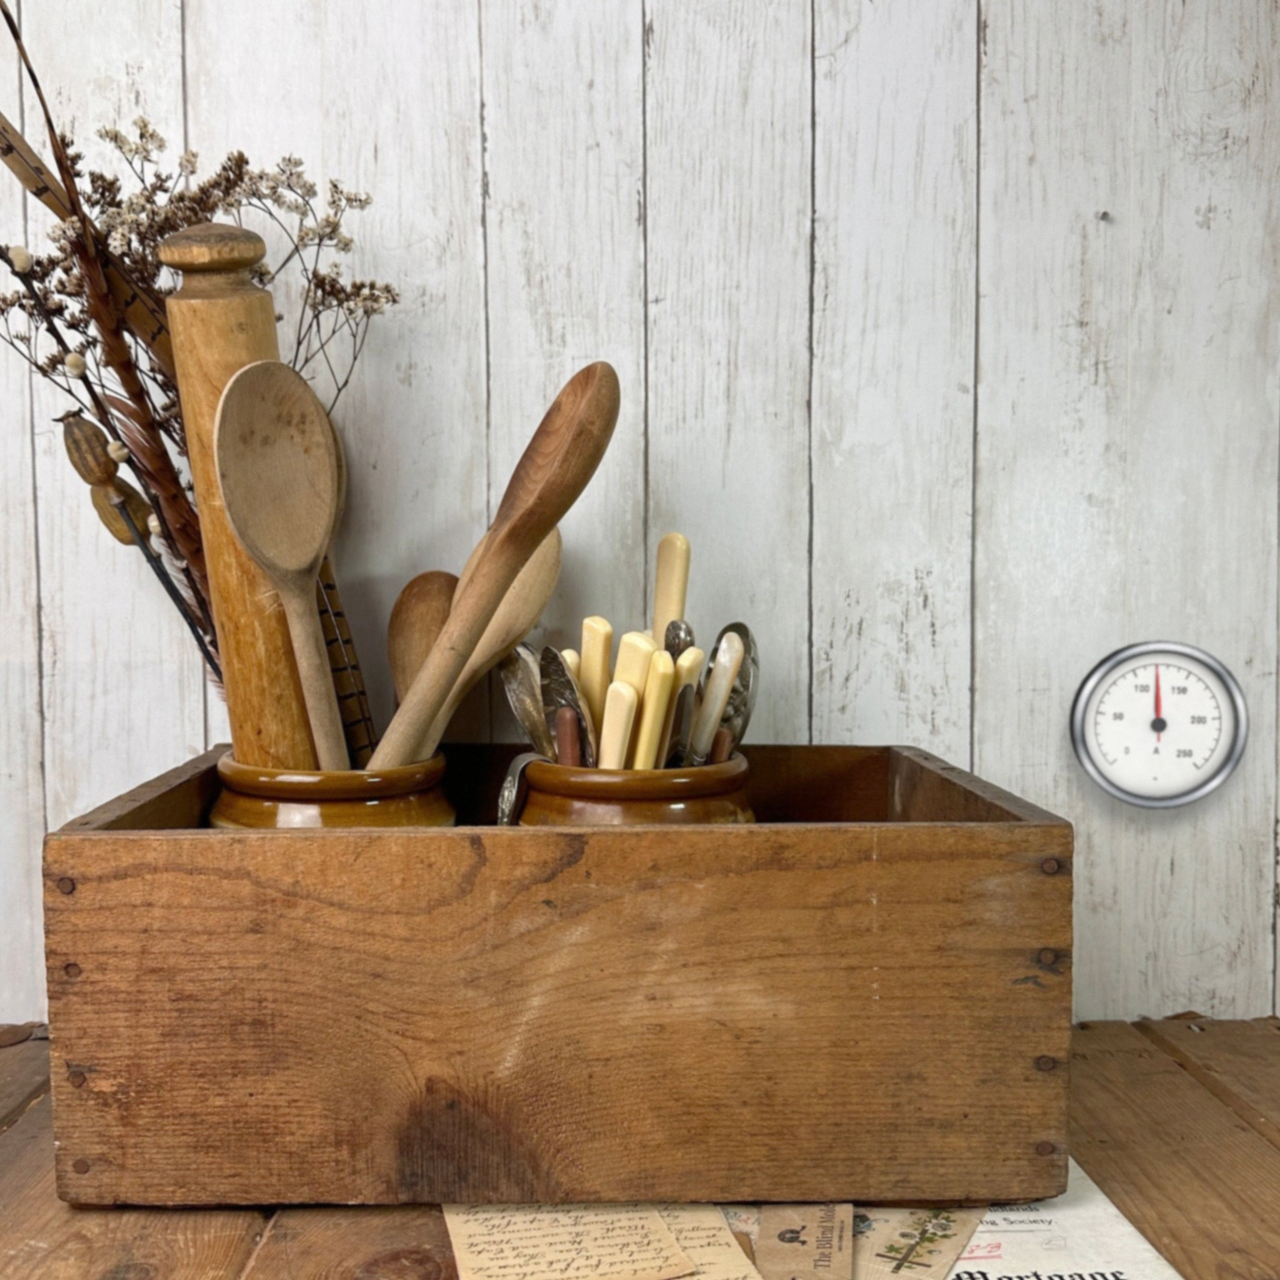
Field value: {"value": 120, "unit": "A"}
